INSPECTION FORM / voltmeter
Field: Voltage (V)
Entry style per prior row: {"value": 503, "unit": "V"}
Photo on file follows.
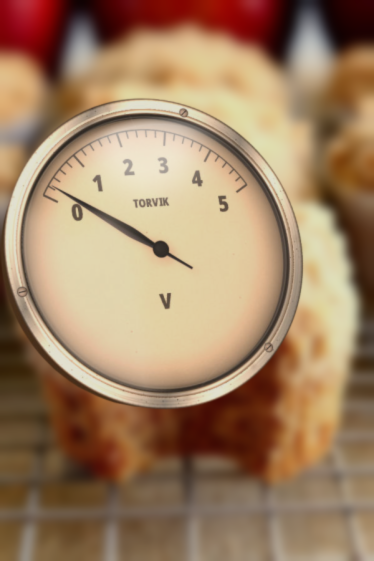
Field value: {"value": 0.2, "unit": "V"}
